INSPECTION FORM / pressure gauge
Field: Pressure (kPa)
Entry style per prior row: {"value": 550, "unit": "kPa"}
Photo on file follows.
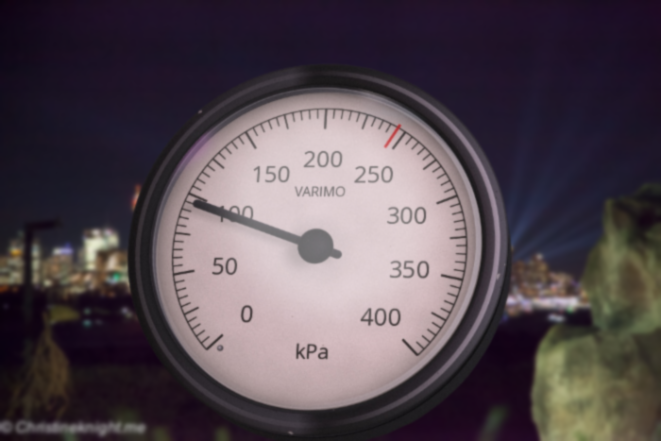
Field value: {"value": 95, "unit": "kPa"}
